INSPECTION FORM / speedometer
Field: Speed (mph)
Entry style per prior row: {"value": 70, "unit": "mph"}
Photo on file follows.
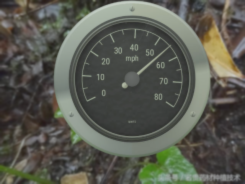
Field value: {"value": 55, "unit": "mph"}
